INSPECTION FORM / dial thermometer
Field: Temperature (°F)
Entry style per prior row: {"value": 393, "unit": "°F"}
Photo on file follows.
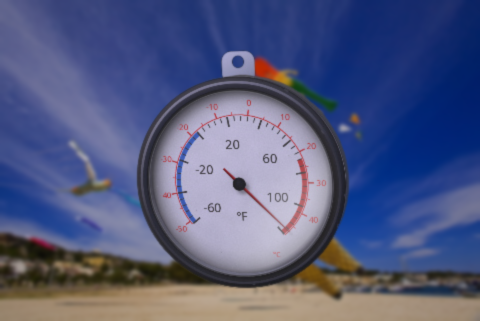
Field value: {"value": 116, "unit": "°F"}
